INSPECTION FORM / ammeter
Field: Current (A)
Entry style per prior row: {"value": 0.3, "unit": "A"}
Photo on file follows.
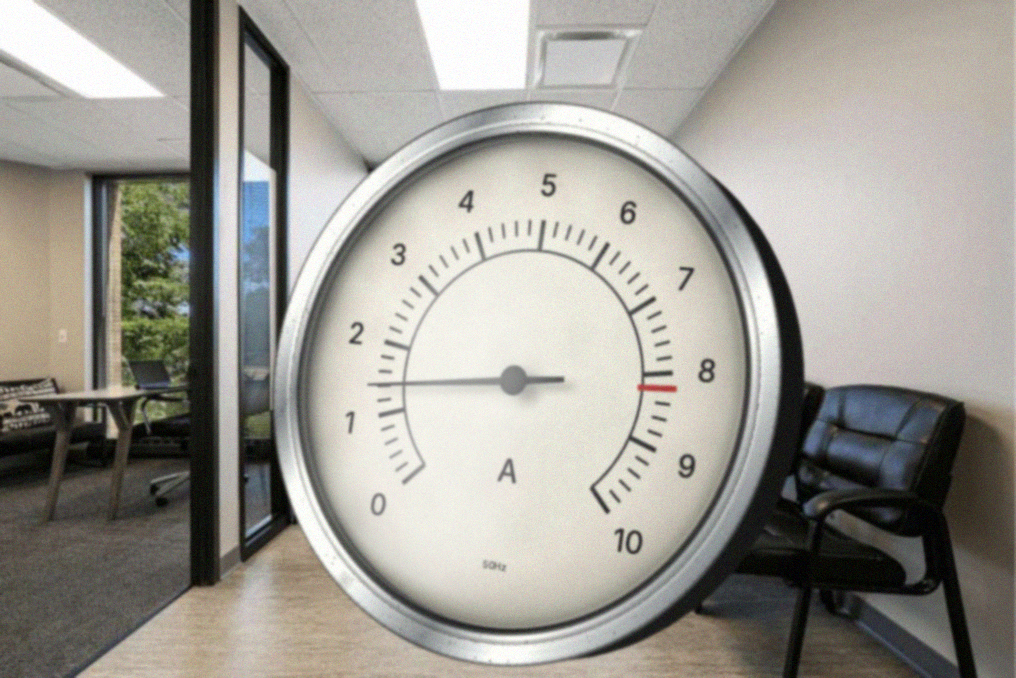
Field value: {"value": 1.4, "unit": "A"}
